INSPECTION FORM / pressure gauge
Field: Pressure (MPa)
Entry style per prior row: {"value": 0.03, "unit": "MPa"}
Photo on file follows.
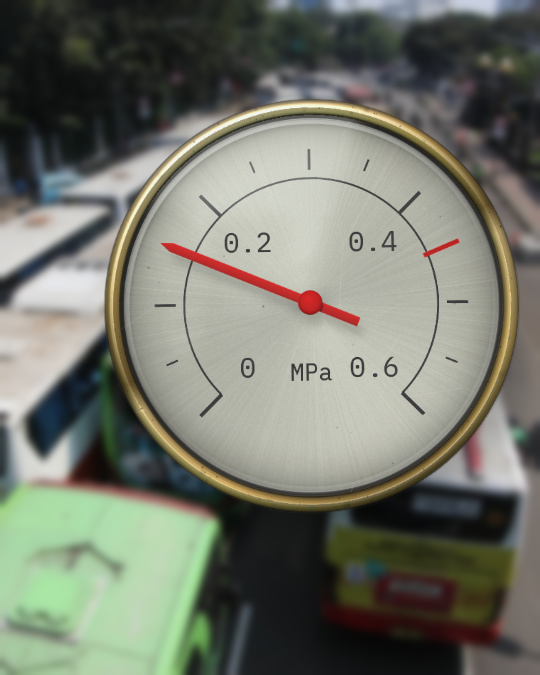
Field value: {"value": 0.15, "unit": "MPa"}
